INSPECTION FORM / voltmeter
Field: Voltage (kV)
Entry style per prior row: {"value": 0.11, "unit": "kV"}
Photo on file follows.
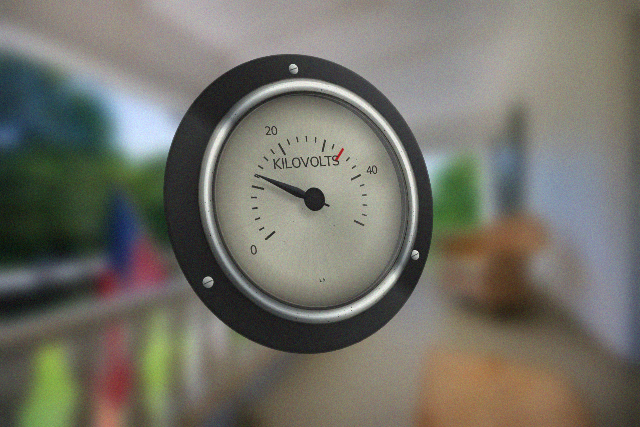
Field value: {"value": 12, "unit": "kV"}
